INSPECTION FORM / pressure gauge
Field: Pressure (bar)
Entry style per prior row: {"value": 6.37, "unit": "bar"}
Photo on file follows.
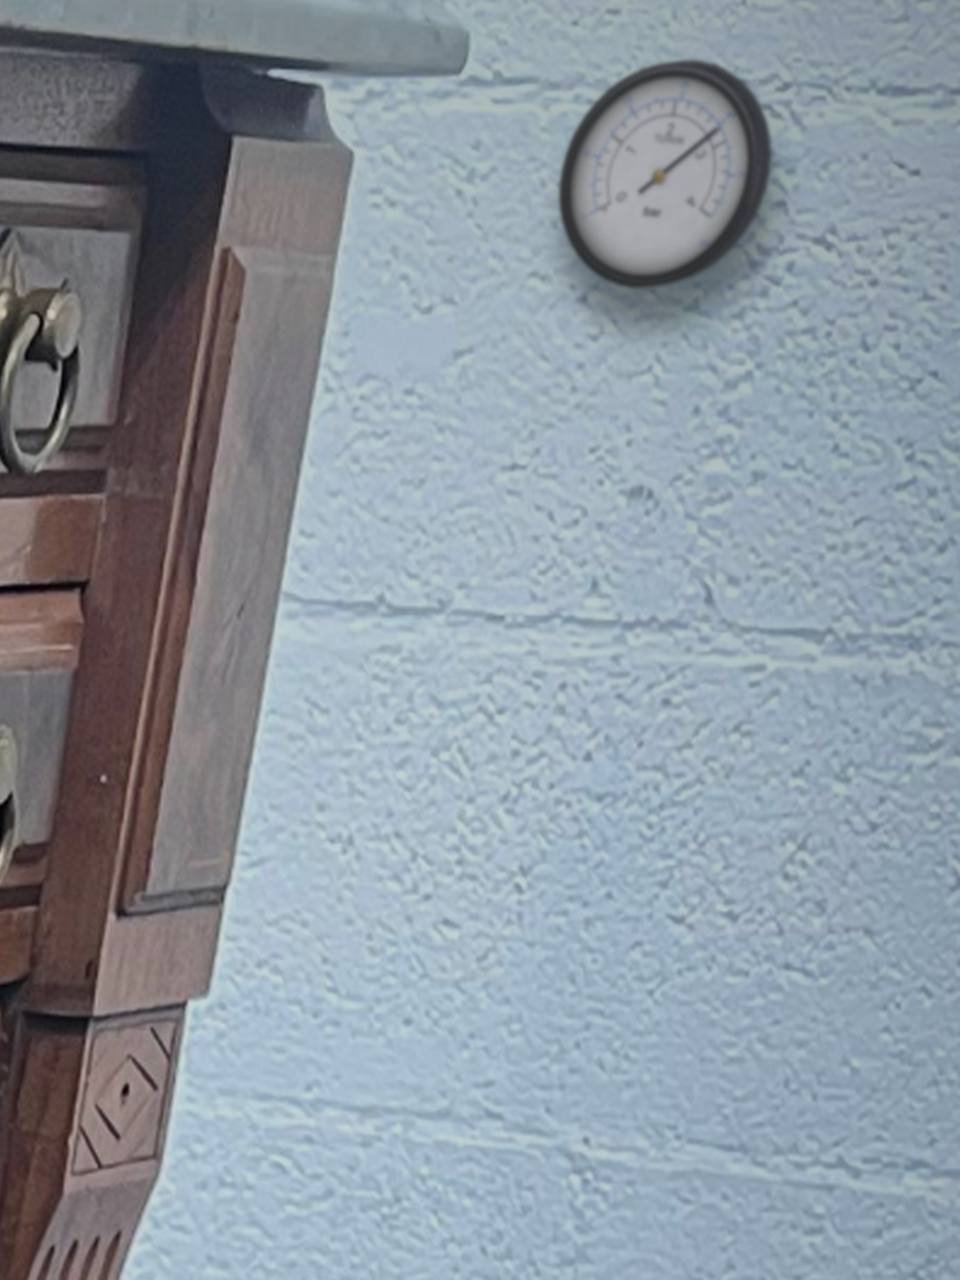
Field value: {"value": 2.8, "unit": "bar"}
